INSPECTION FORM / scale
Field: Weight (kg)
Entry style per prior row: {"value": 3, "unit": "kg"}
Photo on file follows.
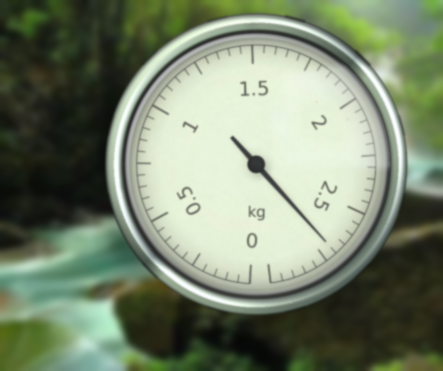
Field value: {"value": 2.7, "unit": "kg"}
